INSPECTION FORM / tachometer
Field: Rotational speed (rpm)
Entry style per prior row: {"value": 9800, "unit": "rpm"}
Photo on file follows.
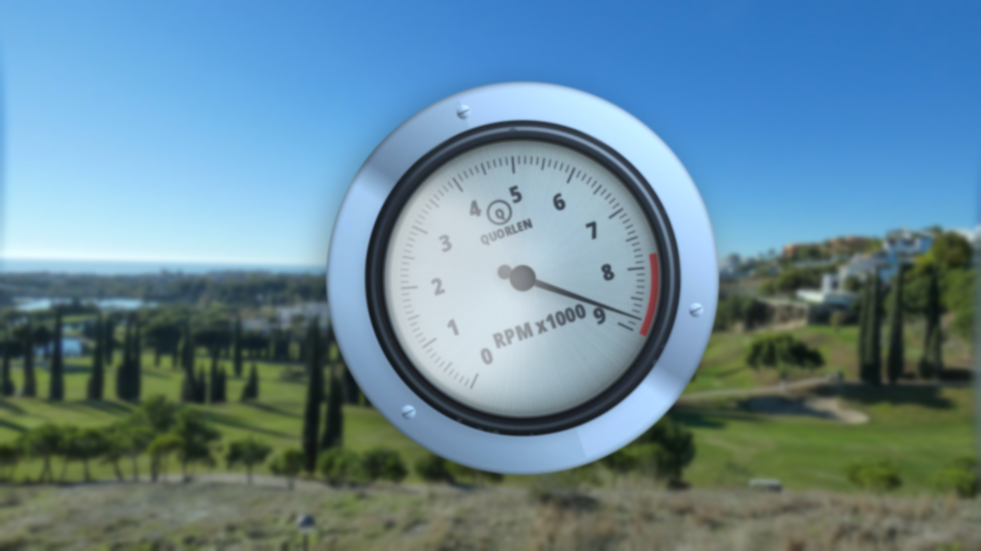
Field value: {"value": 8800, "unit": "rpm"}
